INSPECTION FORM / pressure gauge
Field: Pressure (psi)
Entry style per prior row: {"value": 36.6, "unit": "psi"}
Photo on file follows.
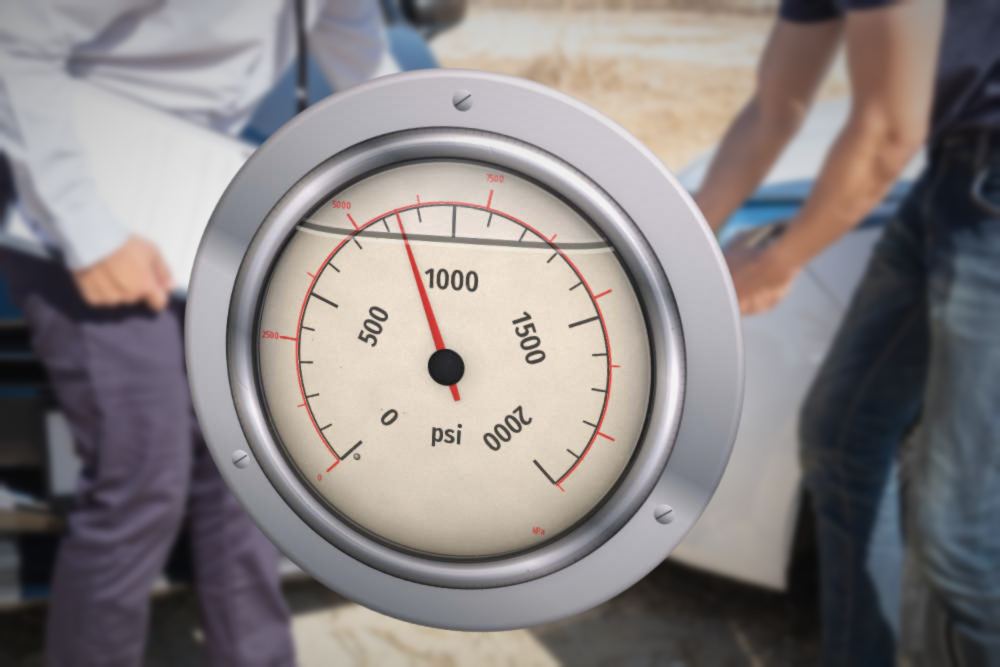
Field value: {"value": 850, "unit": "psi"}
